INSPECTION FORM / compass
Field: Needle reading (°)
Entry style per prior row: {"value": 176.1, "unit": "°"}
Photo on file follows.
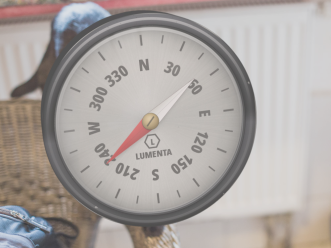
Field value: {"value": 232.5, "unit": "°"}
